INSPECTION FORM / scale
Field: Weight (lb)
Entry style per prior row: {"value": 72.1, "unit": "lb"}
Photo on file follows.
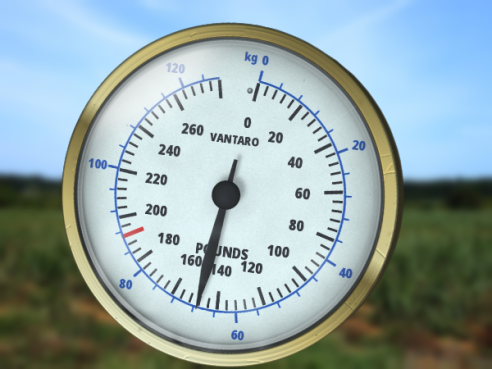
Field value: {"value": 148, "unit": "lb"}
